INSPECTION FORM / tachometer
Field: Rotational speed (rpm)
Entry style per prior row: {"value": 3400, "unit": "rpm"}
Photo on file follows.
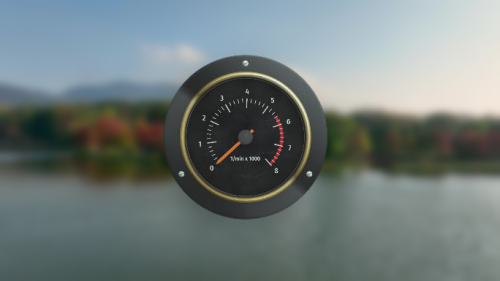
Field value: {"value": 0, "unit": "rpm"}
